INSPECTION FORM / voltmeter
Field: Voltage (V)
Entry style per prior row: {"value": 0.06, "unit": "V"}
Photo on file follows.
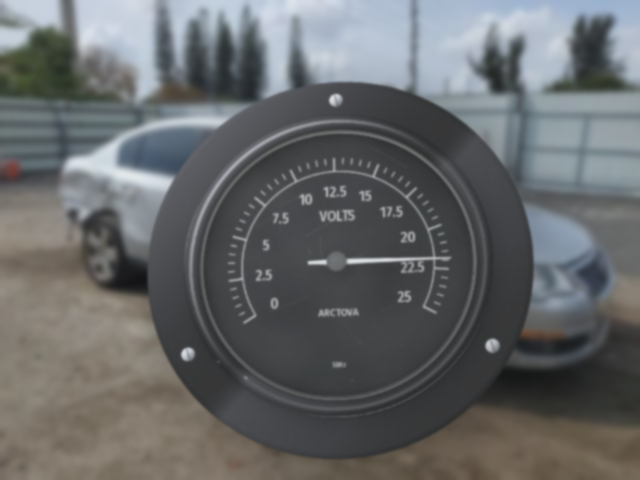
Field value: {"value": 22, "unit": "V"}
